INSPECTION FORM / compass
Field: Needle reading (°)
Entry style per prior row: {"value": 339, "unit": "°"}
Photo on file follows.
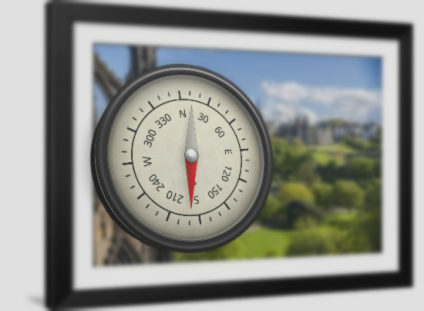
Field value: {"value": 190, "unit": "°"}
